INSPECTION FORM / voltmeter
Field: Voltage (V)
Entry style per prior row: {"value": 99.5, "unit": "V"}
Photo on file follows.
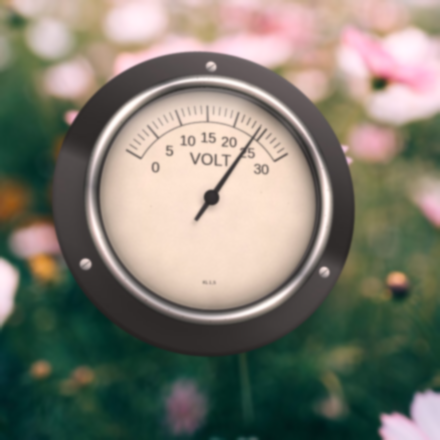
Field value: {"value": 24, "unit": "V"}
